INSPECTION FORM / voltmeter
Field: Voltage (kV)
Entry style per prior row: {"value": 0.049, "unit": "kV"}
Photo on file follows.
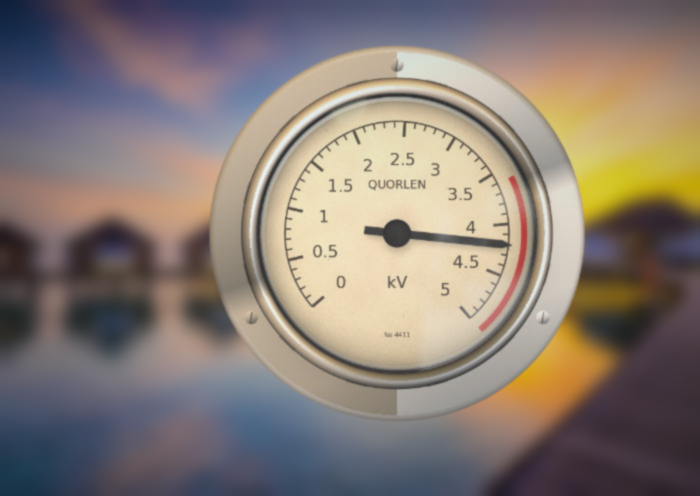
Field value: {"value": 4.2, "unit": "kV"}
